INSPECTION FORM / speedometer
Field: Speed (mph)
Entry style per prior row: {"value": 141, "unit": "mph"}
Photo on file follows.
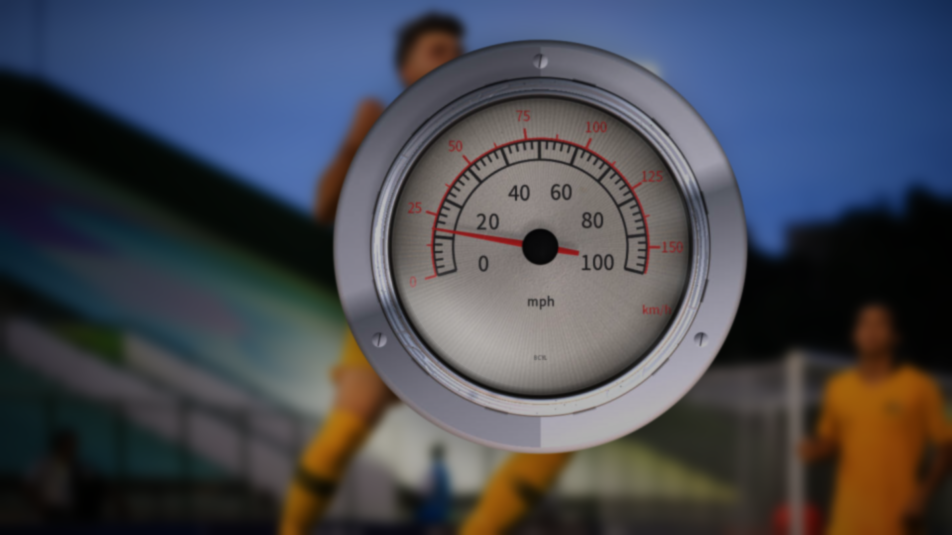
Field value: {"value": 12, "unit": "mph"}
